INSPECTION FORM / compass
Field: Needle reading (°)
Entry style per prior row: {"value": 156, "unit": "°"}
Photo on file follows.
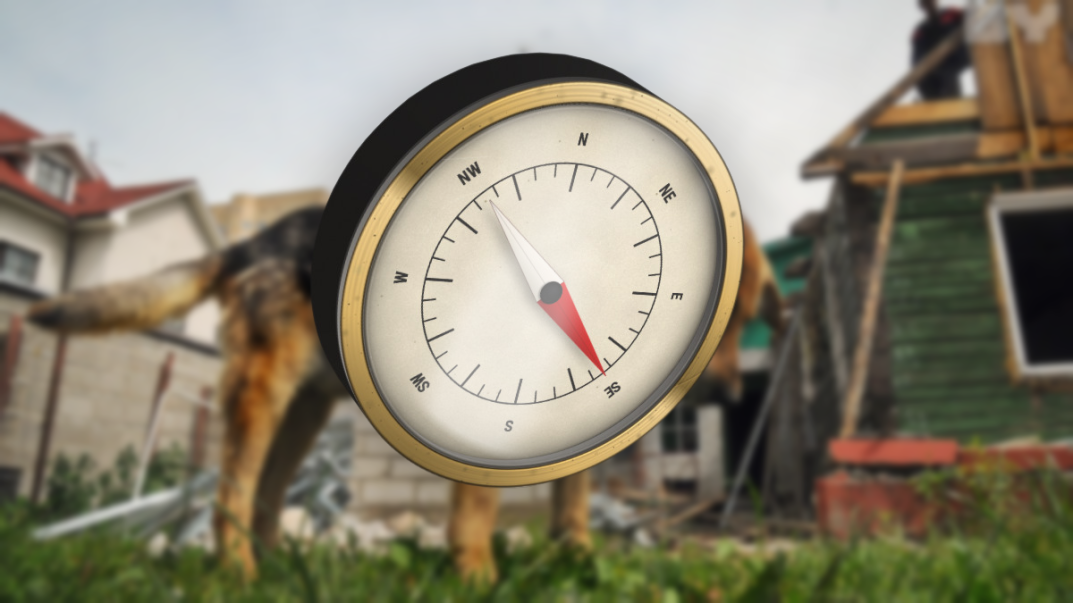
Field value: {"value": 135, "unit": "°"}
